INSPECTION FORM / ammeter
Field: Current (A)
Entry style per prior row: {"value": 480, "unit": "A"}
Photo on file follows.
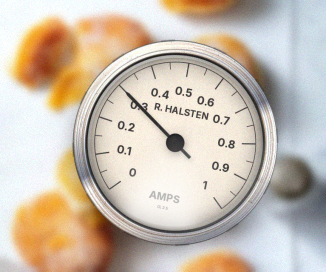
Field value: {"value": 0.3, "unit": "A"}
